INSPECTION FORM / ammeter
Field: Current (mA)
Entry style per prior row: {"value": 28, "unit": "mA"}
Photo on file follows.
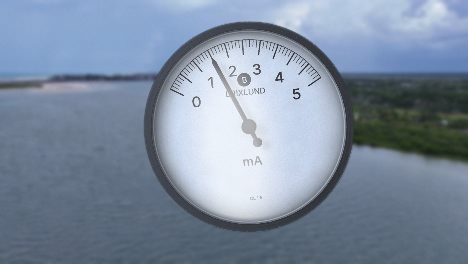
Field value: {"value": 1.5, "unit": "mA"}
